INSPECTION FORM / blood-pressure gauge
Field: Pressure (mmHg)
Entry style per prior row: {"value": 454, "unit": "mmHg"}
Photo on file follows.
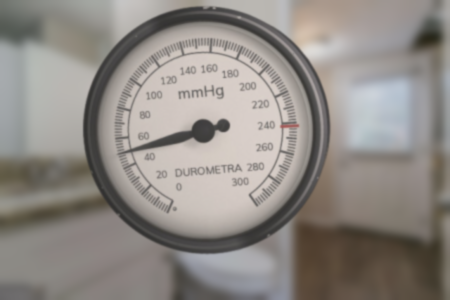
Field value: {"value": 50, "unit": "mmHg"}
